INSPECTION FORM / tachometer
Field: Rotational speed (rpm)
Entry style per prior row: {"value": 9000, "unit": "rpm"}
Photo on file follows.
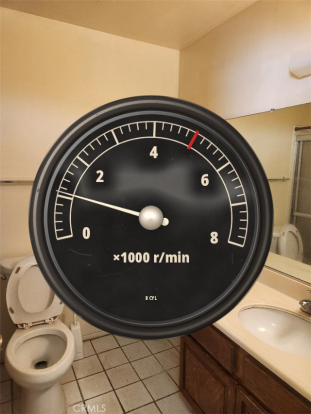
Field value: {"value": 1100, "unit": "rpm"}
